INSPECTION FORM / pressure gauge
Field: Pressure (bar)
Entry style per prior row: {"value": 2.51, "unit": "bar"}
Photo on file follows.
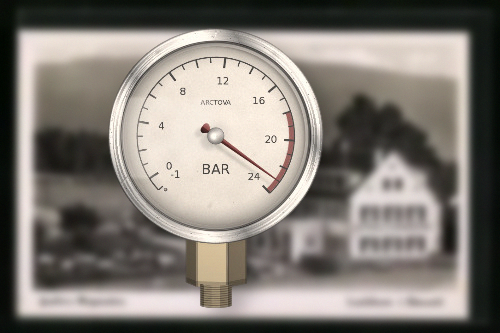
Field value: {"value": 23, "unit": "bar"}
